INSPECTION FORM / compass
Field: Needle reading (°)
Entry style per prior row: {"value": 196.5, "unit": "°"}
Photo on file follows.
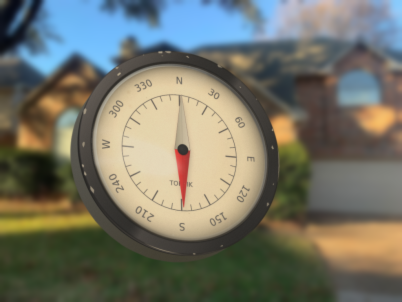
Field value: {"value": 180, "unit": "°"}
